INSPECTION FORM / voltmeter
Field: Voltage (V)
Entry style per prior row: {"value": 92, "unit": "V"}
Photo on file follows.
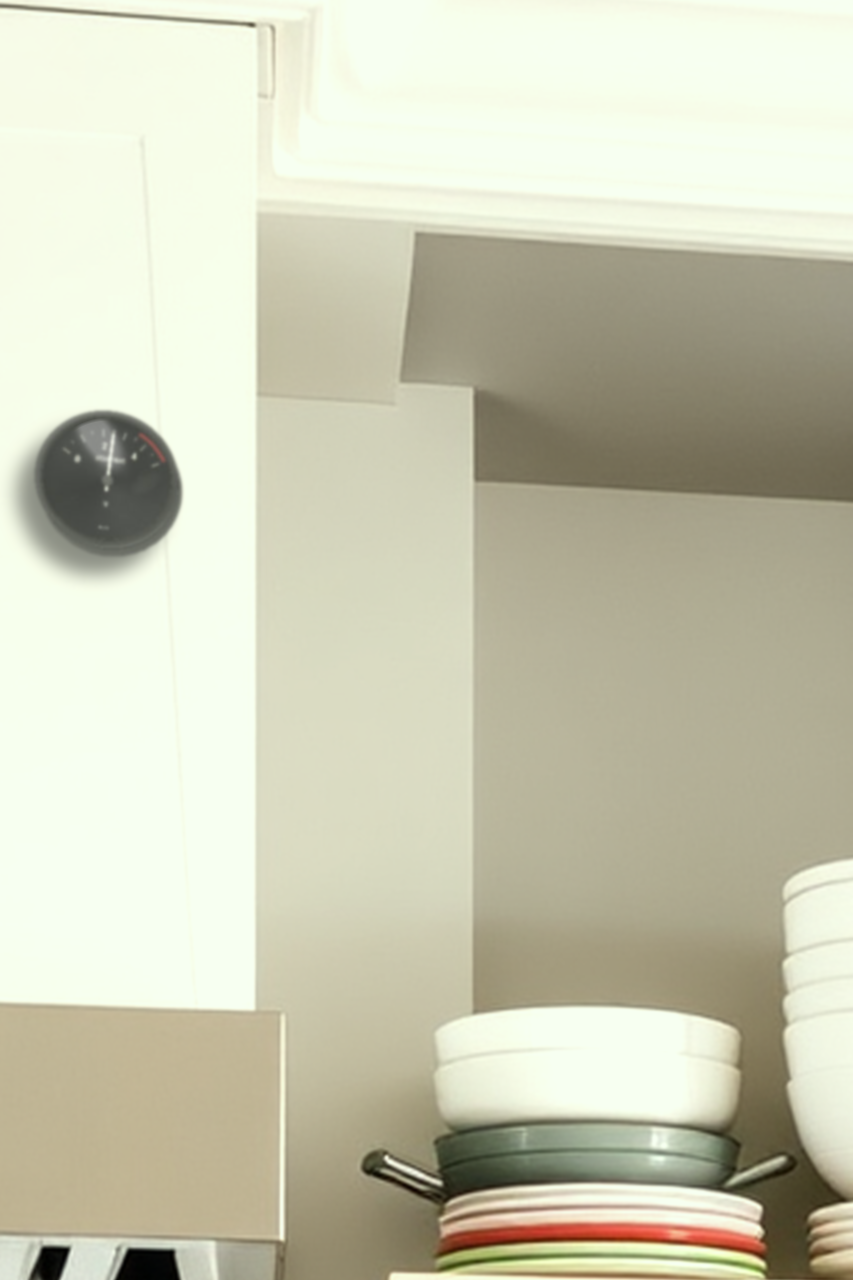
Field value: {"value": 2.5, "unit": "V"}
